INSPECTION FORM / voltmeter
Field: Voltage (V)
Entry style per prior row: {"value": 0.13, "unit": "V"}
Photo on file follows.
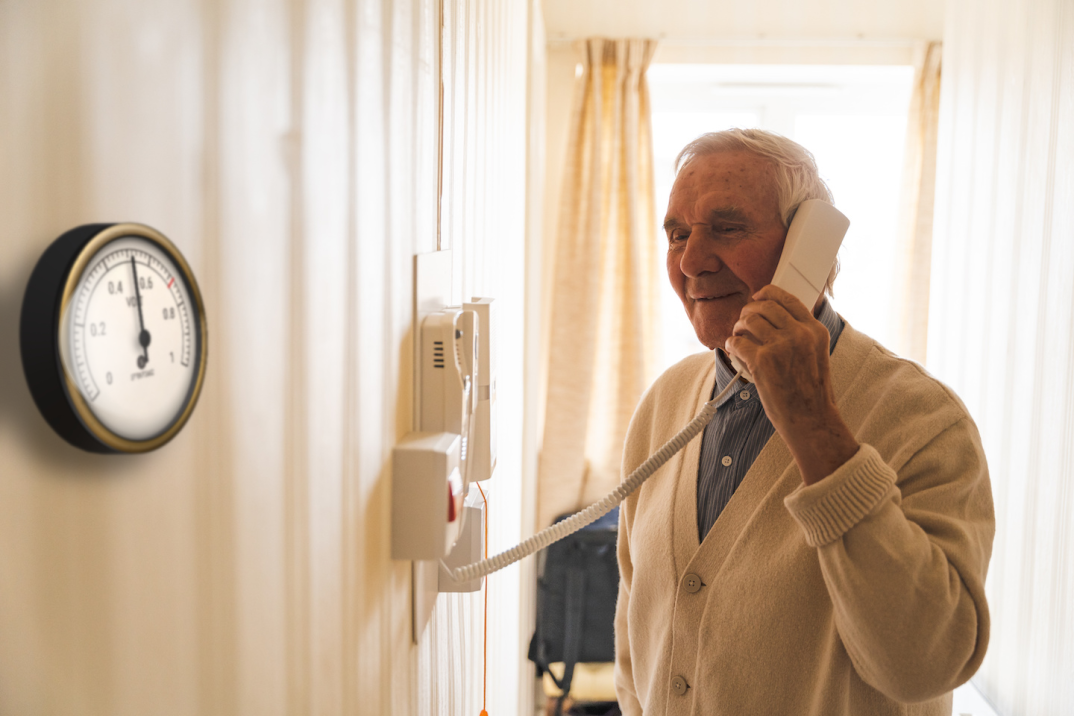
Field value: {"value": 0.5, "unit": "V"}
